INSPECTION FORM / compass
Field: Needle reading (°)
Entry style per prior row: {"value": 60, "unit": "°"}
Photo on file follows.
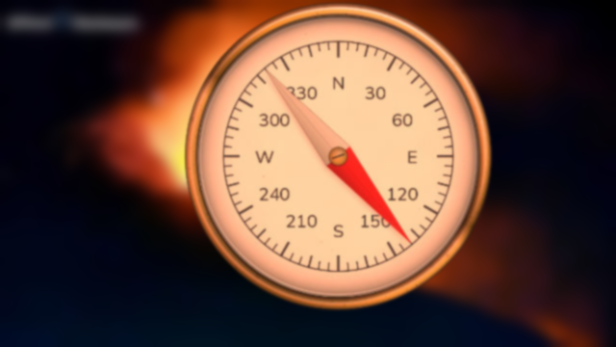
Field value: {"value": 140, "unit": "°"}
